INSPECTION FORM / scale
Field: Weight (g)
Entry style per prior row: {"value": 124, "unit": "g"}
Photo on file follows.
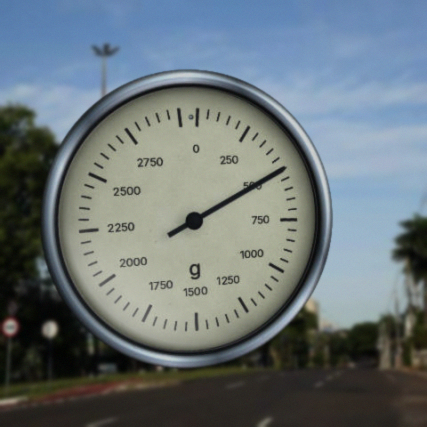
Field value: {"value": 500, "unit": "g"}
